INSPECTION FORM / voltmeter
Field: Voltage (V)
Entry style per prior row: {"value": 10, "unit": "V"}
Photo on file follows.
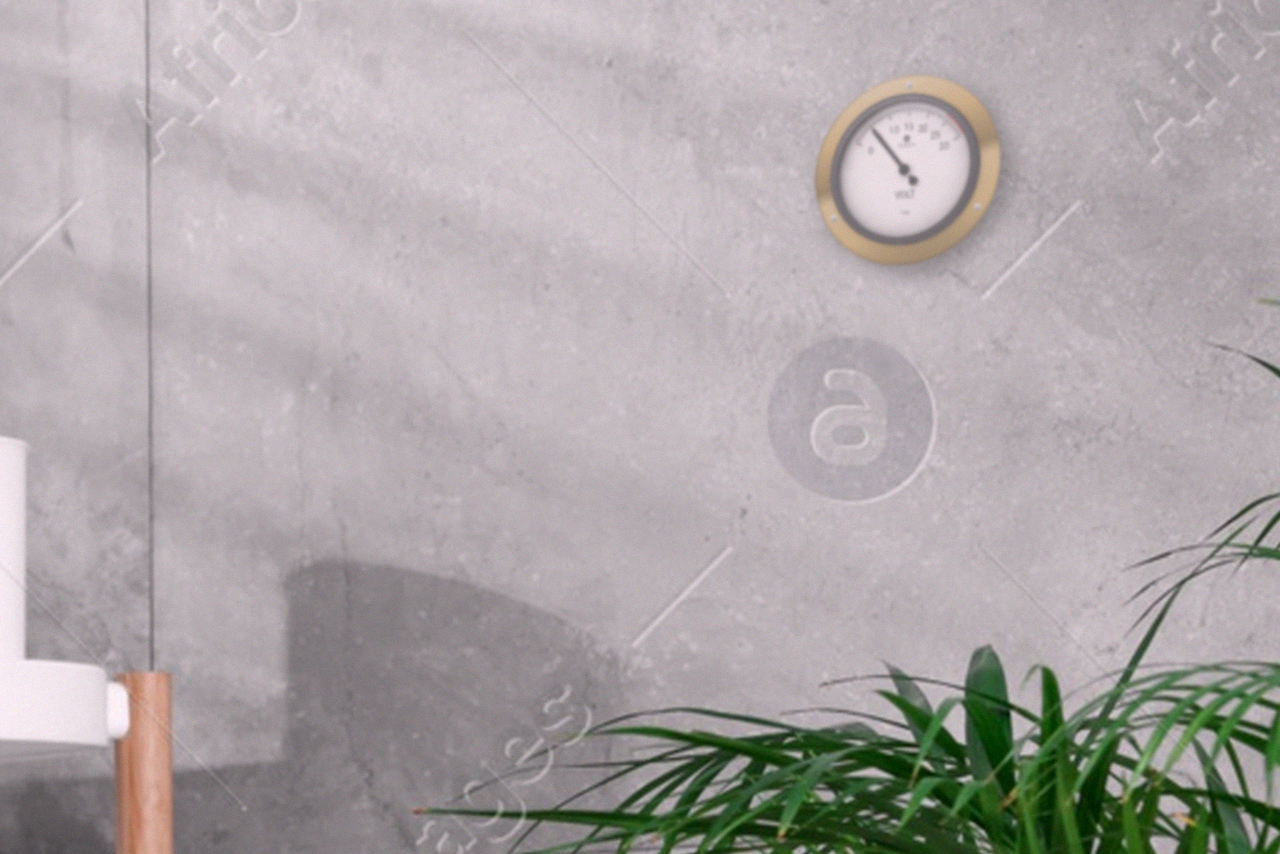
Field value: {"value": 5, "unit": "V"}
